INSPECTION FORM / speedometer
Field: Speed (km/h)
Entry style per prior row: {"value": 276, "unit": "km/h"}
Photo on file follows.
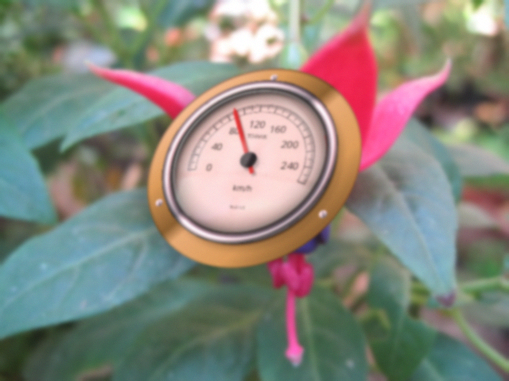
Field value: {"value": 90, "unit": "km/h"}
